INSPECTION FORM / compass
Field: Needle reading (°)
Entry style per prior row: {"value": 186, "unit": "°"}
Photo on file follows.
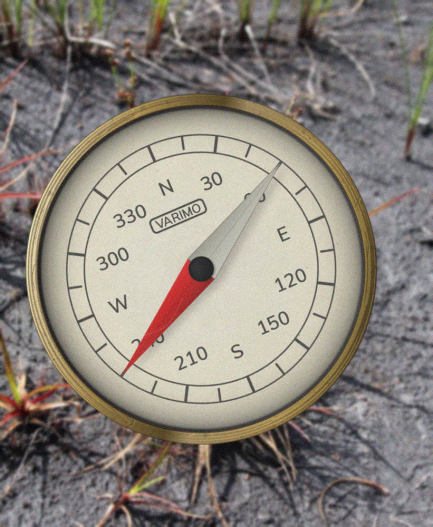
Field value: {"value": 240, "unit": "°"}
